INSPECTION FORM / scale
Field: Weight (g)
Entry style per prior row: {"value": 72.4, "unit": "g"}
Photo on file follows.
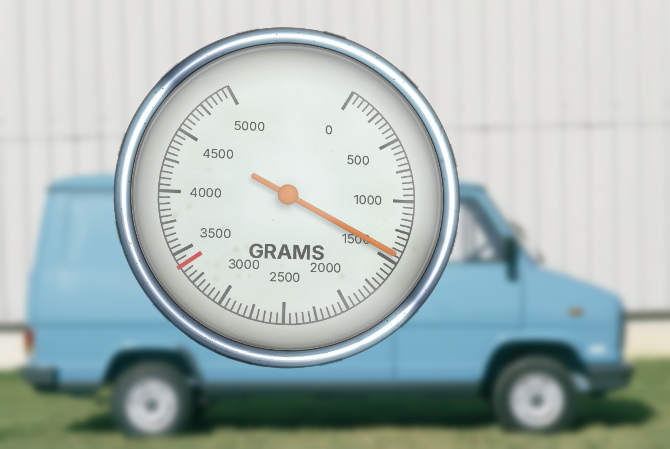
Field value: {"value": 1450, "unit": "g"}
